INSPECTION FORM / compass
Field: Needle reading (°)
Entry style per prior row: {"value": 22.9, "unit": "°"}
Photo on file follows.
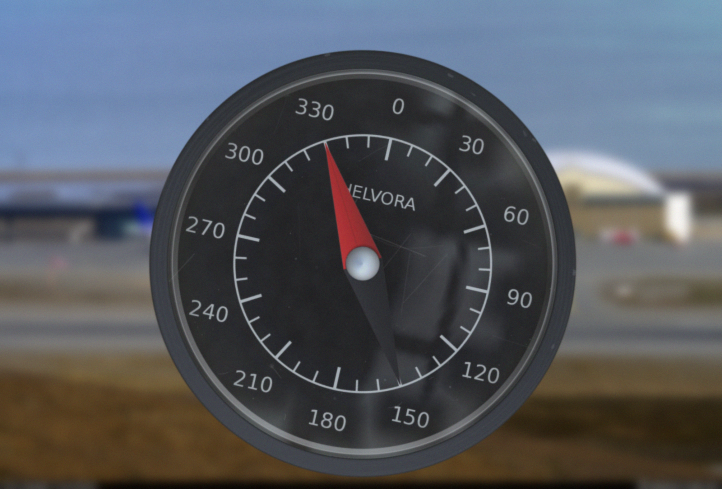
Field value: {"value": 330, "unit": "°"}
